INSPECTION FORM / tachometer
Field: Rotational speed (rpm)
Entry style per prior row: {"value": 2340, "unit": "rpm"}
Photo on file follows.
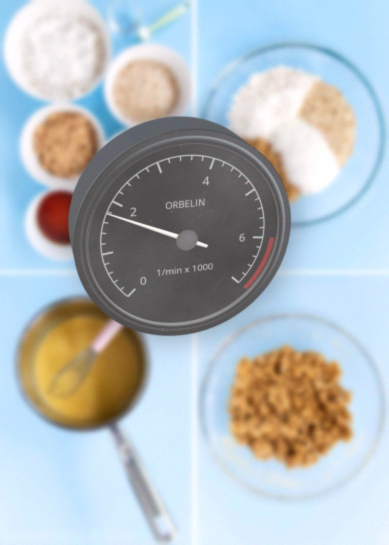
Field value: {"value": 1800, "unit": "rpm"}
